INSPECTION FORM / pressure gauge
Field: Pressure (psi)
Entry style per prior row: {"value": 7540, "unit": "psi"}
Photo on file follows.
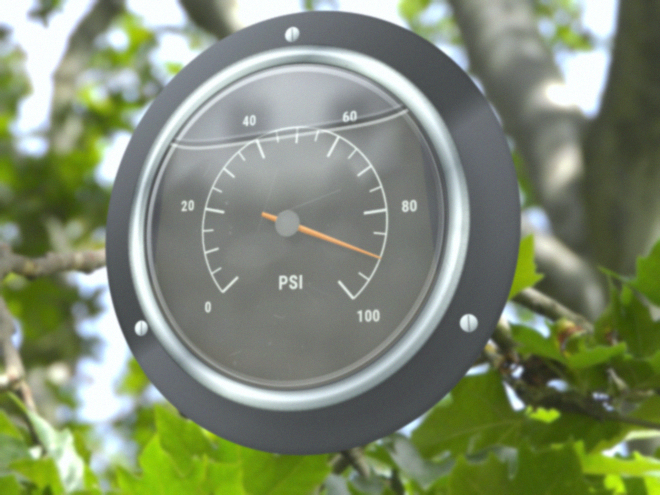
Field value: {"value": 90, "unit": "psi"}
